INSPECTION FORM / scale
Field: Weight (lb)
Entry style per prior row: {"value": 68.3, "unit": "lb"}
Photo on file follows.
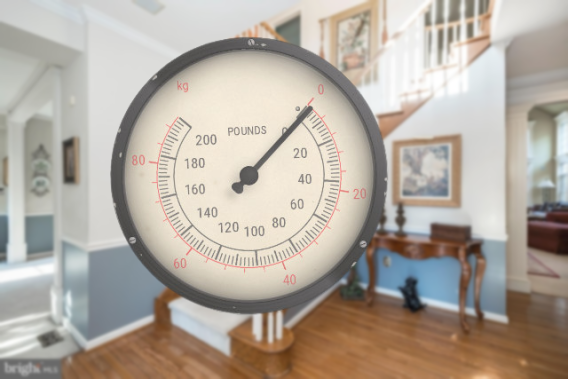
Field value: {"value": 2, "unit": "lb"}
